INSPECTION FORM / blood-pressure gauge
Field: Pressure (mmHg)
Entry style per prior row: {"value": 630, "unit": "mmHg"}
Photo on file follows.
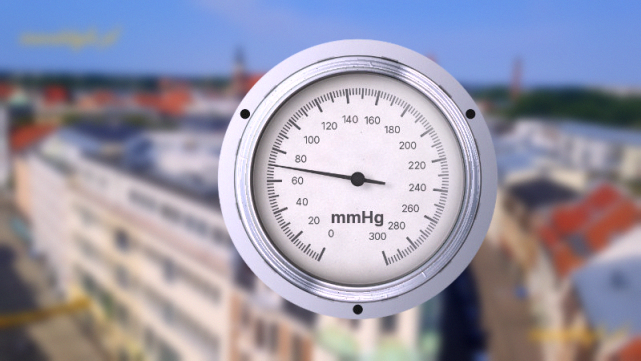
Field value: {"value": 70, "unit": "mmHg"}
